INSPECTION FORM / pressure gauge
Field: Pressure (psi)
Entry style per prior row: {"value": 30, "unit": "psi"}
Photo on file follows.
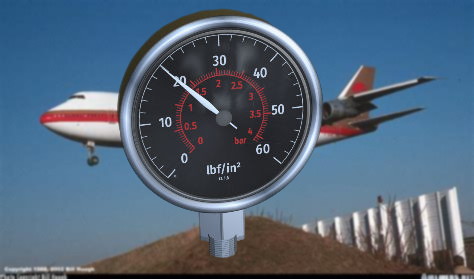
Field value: {"value": 20, "unit": "psi"}
